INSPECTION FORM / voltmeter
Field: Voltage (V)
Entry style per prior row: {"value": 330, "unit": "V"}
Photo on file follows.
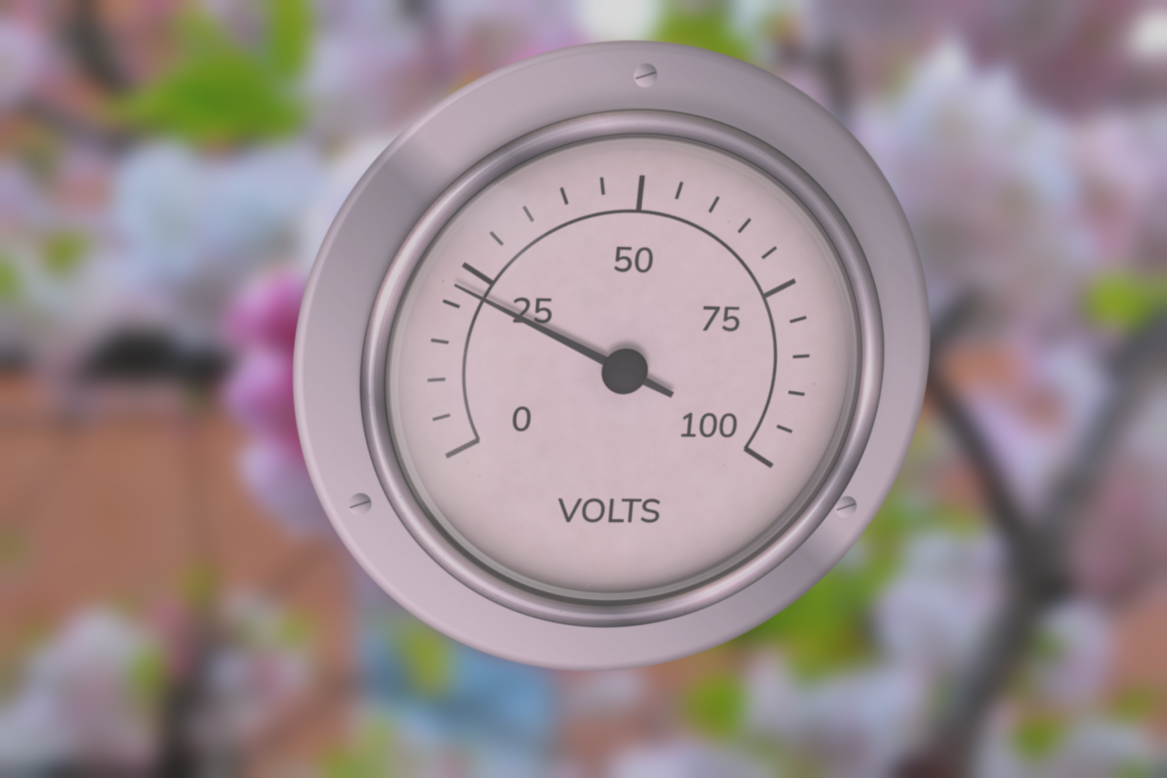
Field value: {"value": 22.5, "unit": "V"}
